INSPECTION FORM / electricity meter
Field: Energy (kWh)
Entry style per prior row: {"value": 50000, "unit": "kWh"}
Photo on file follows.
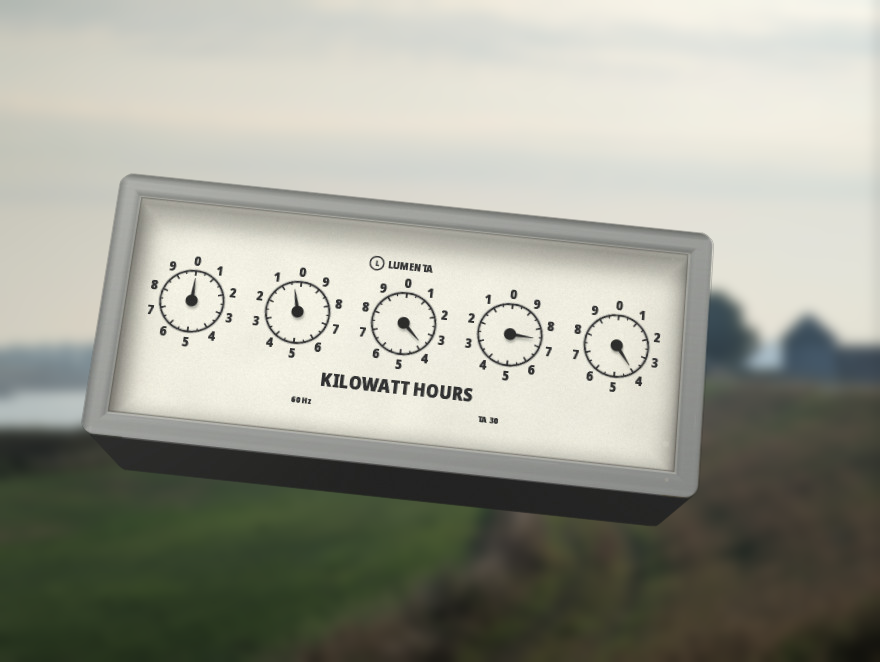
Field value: {"value": 374, "unit": "kWh"}
